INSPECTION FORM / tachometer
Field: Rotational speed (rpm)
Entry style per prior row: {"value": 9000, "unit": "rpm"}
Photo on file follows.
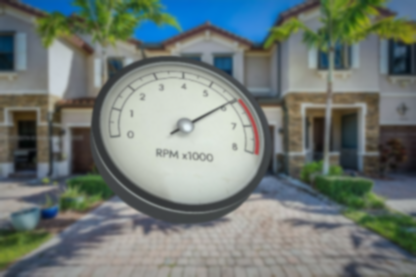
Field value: {"value": 6000, "unit": "rpm"}
